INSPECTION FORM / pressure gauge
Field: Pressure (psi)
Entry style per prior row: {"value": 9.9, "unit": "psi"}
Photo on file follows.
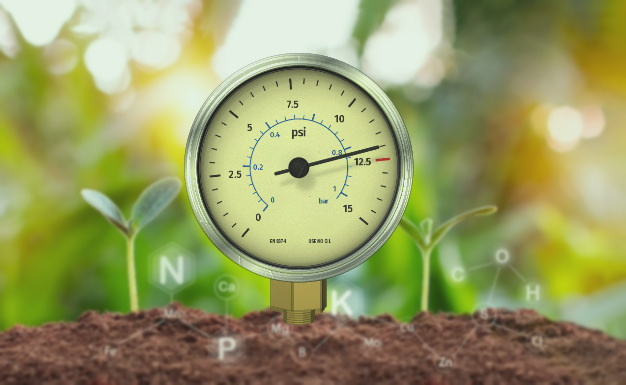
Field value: {"value": 12, "unit": "psi"}
